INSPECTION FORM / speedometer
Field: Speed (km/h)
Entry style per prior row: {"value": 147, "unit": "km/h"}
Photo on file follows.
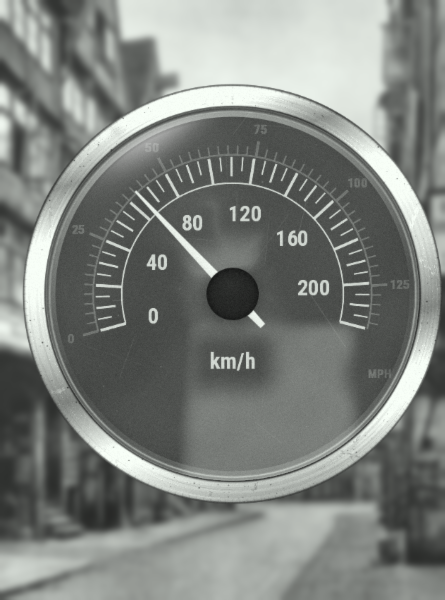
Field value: {"value": 65, "unit": "km/h"}
